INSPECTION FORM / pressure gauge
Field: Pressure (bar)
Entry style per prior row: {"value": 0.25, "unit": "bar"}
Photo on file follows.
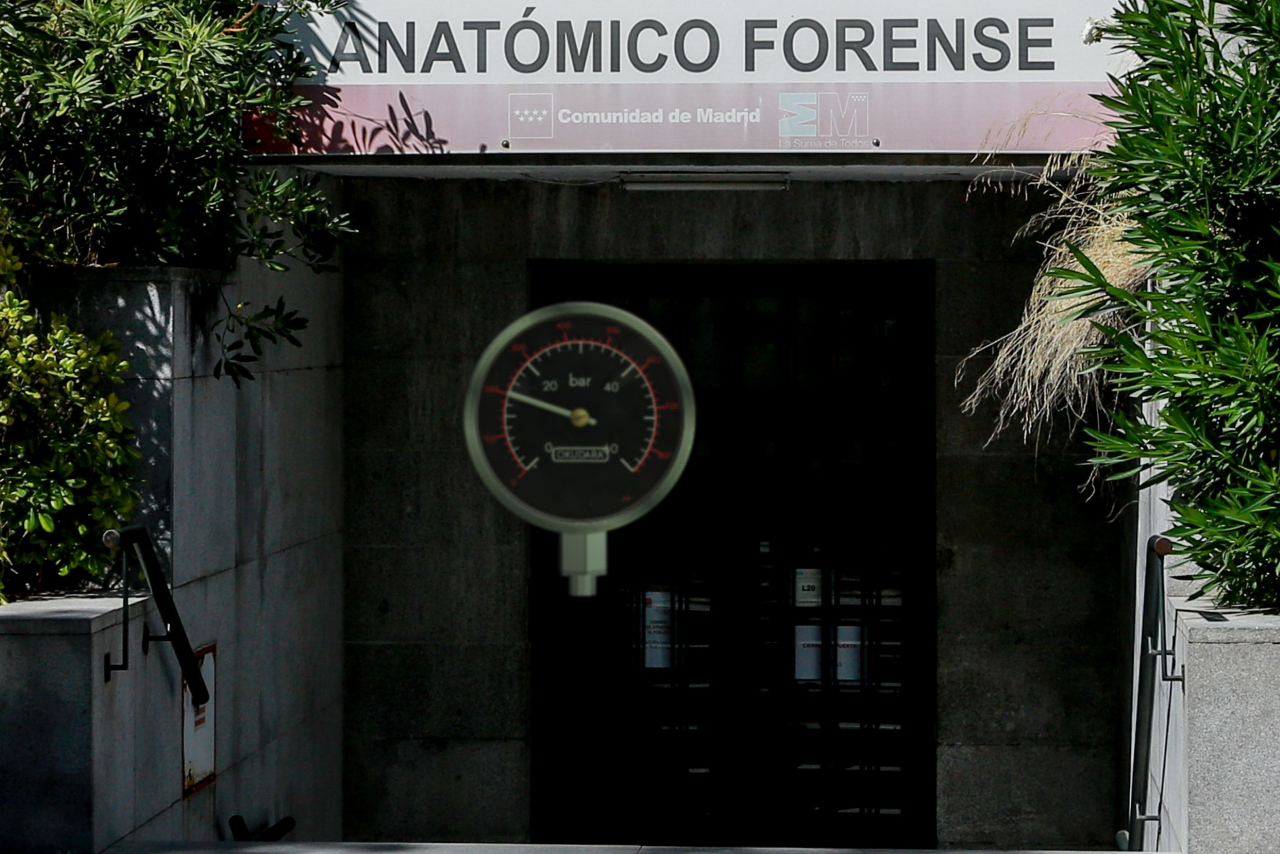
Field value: {"value": 14, "unit": "bar"}
